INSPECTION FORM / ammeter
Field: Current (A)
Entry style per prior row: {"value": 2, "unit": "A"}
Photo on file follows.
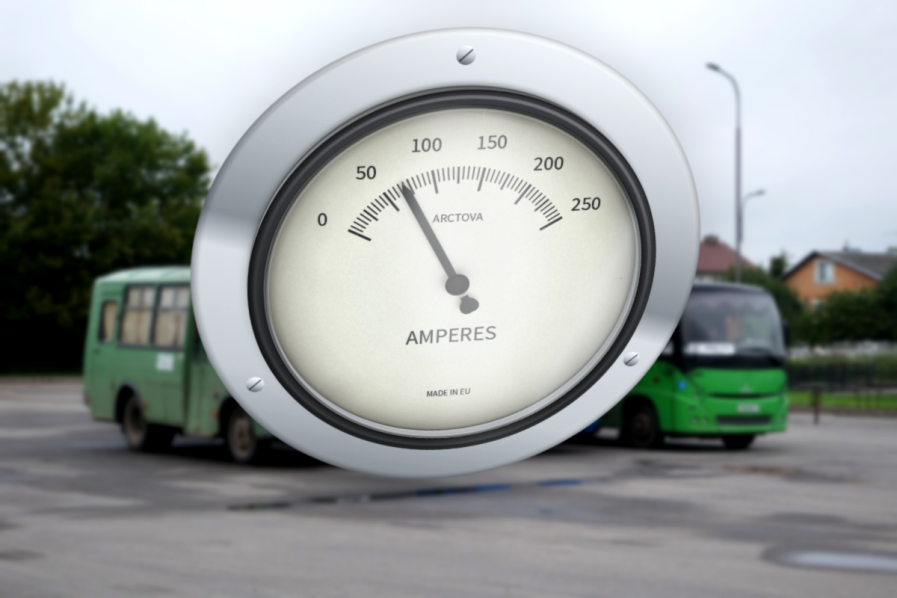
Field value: {"value": 70, "unit": "A"}
